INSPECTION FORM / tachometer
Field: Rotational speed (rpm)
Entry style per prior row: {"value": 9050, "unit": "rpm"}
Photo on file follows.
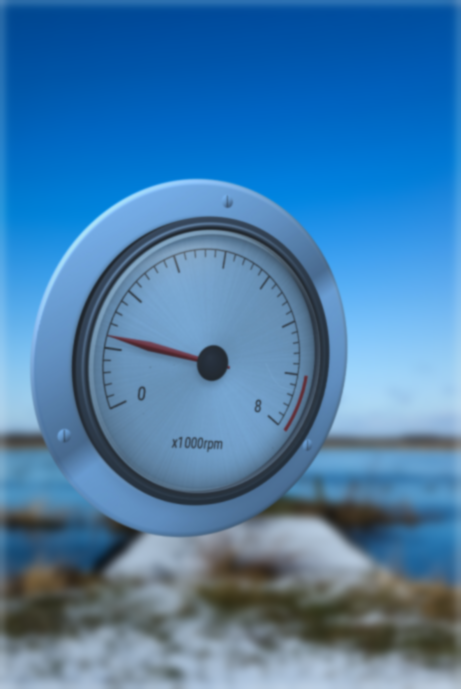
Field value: {"value": 1200, "unit": "rpm"}
